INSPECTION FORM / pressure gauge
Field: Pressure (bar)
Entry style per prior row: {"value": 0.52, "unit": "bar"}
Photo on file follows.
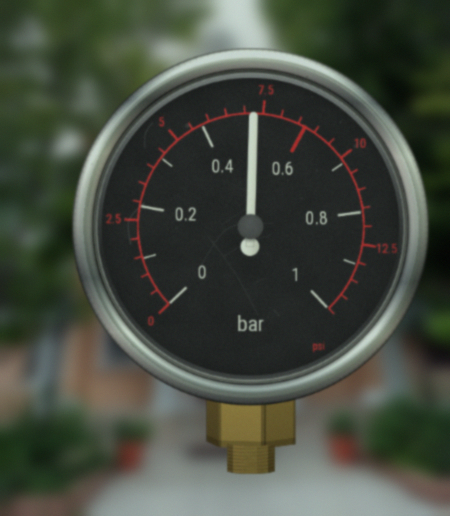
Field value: {"value": 0.5, "unit": "bar"}
